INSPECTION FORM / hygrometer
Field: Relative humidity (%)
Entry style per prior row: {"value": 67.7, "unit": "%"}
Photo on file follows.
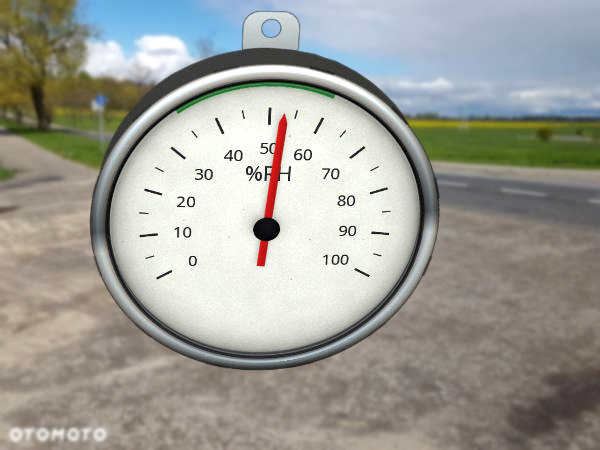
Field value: {"value": 52.5, "unit": "%"}
